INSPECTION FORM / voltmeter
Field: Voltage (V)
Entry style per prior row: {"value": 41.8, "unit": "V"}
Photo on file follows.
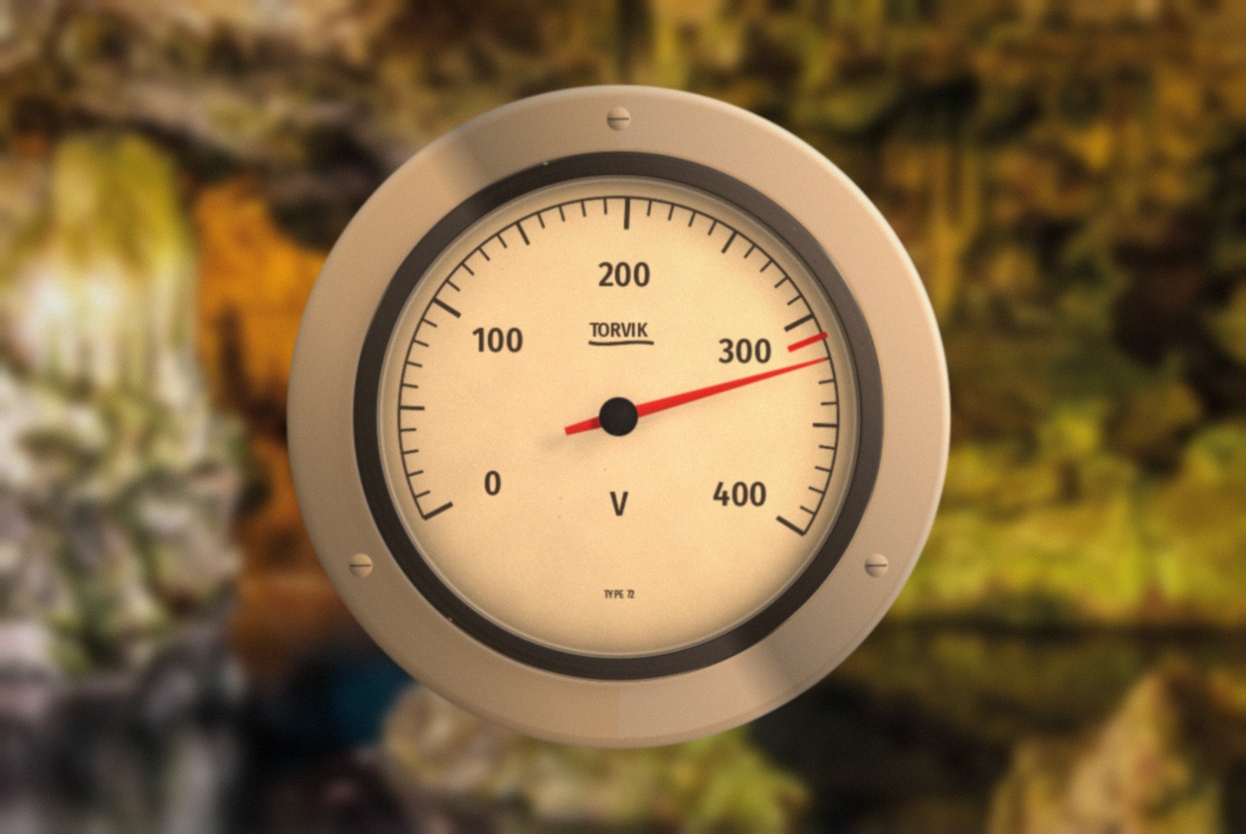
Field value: {"value": 320, "unit": "V"}
